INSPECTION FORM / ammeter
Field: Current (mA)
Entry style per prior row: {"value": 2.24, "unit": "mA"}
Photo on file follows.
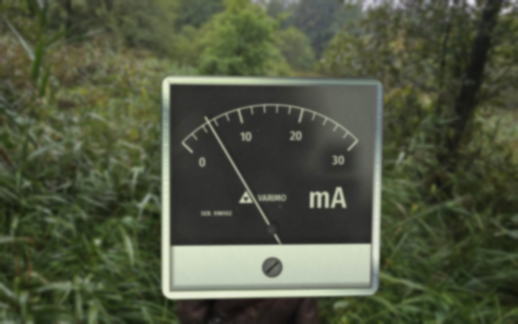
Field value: {"value": 5, "unit": "mA"}
